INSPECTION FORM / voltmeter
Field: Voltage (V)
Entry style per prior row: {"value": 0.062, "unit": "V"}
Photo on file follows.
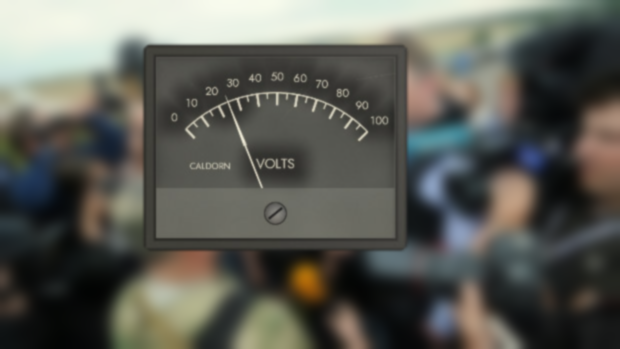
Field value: {"value": 25, "unit": "V"}
